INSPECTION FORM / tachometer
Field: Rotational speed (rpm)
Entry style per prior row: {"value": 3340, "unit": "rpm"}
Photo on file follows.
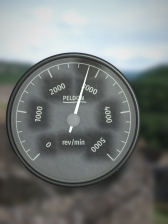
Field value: {"value": 2800, "unit": "rpm"}
